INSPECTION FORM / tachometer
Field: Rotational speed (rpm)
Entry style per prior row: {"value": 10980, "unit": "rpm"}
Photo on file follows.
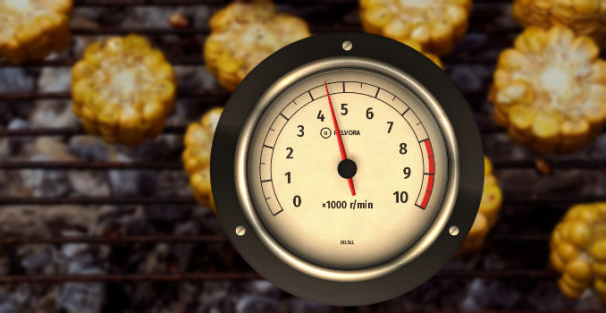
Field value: {"value": 4500, "unit": "rpm"}
